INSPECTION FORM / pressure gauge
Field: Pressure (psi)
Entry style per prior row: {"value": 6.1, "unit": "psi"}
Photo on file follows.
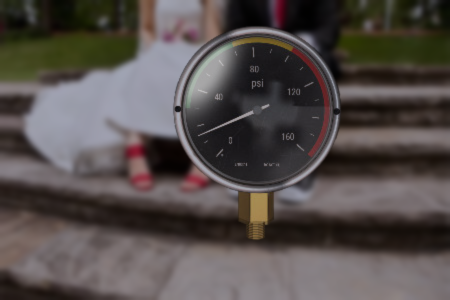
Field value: {"value": 15, "unit": "psi"}
